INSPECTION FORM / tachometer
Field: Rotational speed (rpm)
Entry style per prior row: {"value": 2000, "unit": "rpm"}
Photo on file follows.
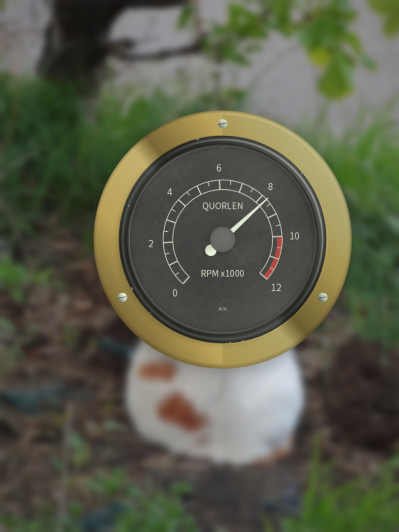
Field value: {"value": 8250, "unit": "rpm"}
